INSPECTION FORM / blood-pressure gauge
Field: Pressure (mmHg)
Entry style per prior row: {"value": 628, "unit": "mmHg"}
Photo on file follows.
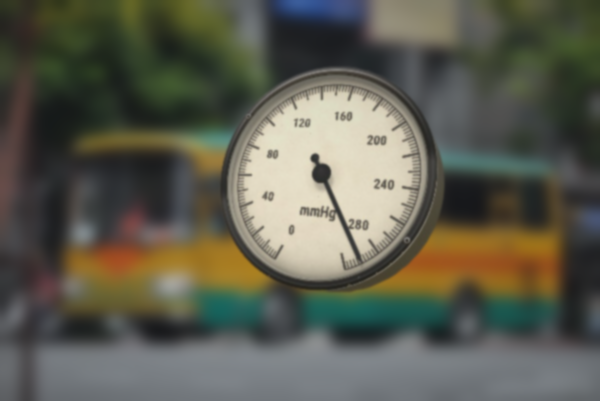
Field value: {"value": 290, "unit": "mmHg"}
